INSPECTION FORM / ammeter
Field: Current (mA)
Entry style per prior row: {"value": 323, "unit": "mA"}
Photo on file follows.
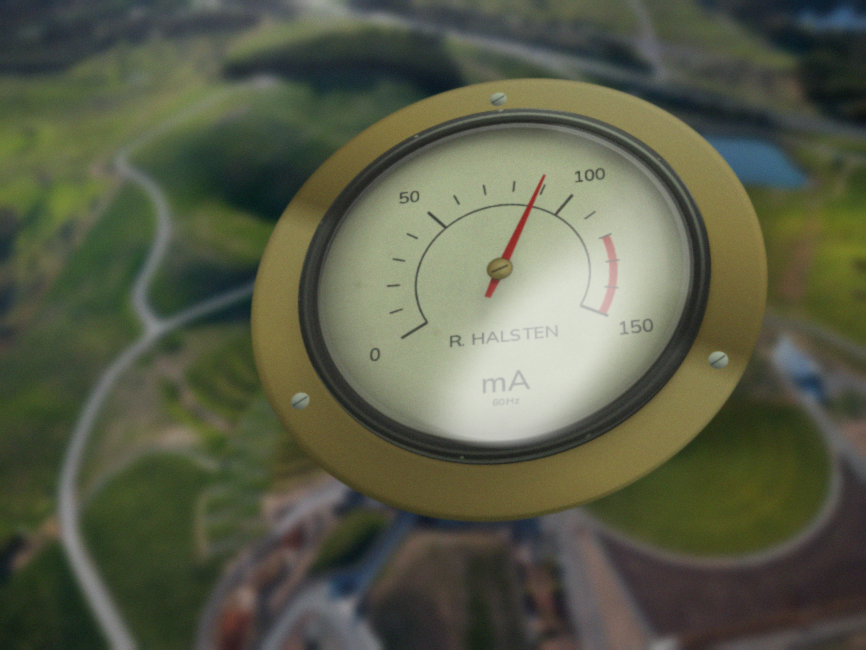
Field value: {"value": 90, "unit": "mA"}
